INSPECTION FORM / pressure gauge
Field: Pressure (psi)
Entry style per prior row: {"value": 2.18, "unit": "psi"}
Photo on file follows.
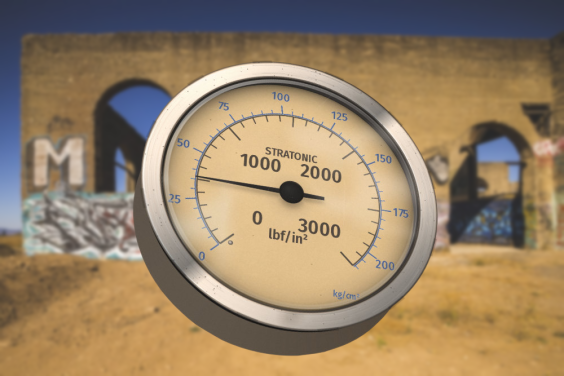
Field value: {"value": 500, "unit": "psi"}
